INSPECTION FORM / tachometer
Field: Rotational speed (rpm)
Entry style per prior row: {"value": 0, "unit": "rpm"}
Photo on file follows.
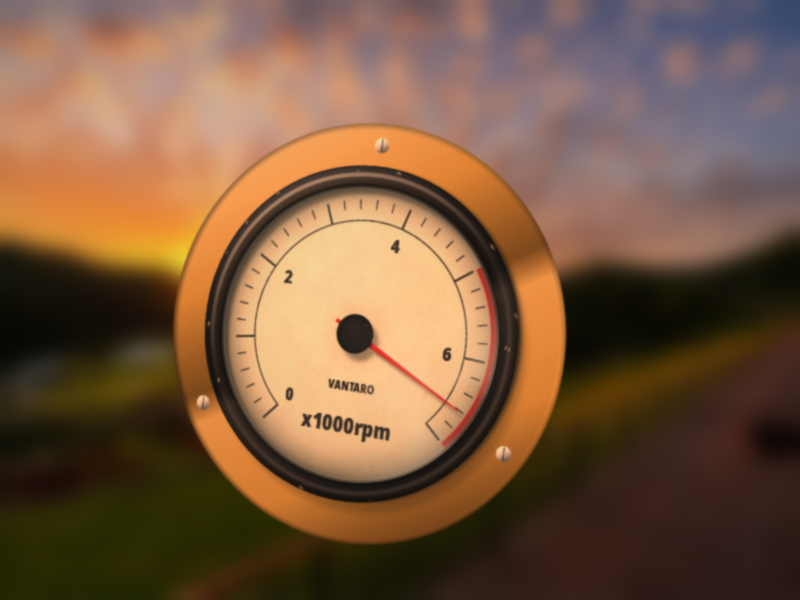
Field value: {"value": 6600, "unit": "rpm"}
